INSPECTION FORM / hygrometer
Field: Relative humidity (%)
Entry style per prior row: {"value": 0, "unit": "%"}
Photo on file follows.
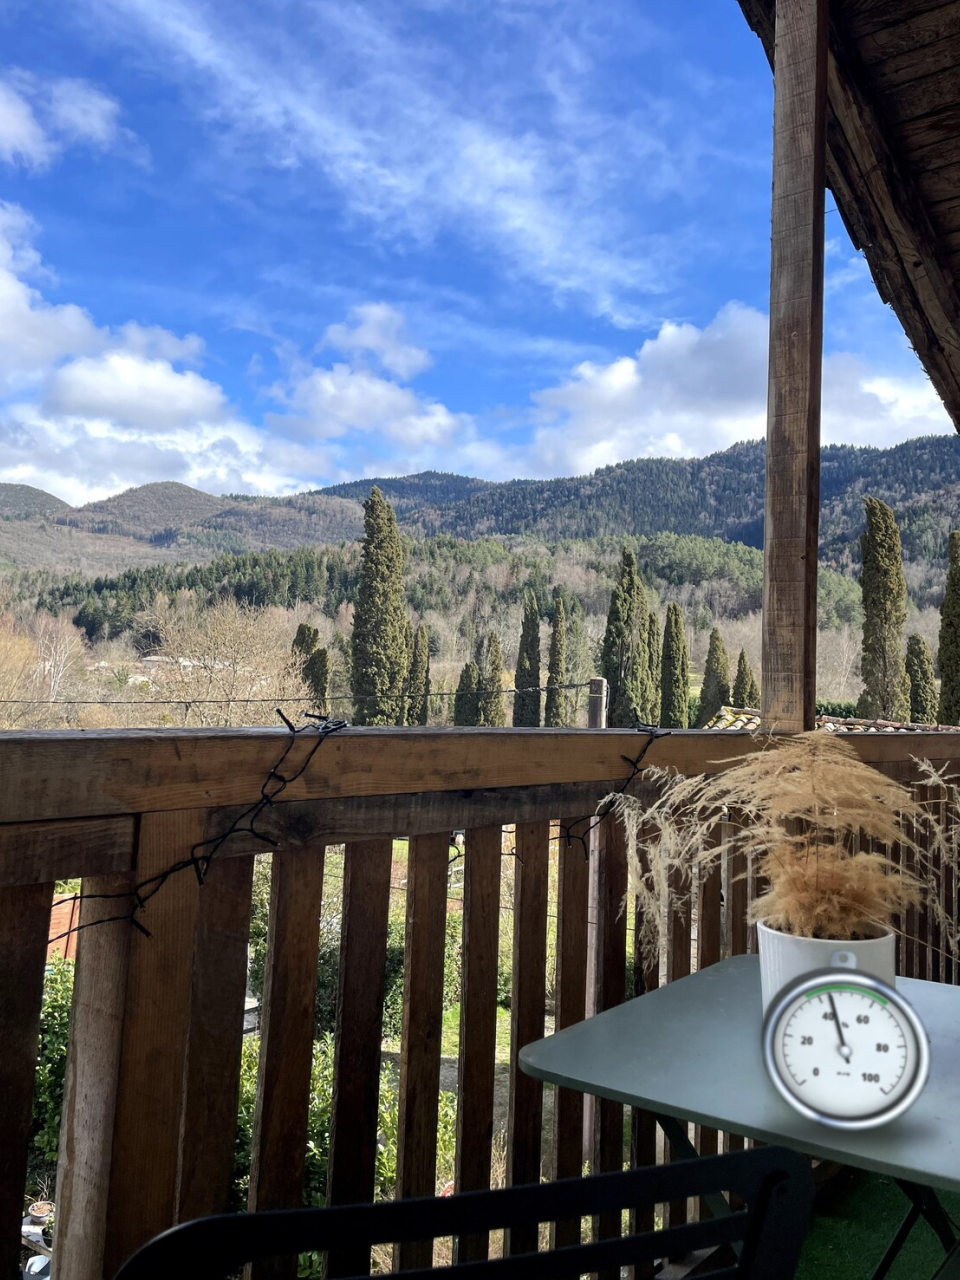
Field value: {"value": 44, "unit": "%"}
